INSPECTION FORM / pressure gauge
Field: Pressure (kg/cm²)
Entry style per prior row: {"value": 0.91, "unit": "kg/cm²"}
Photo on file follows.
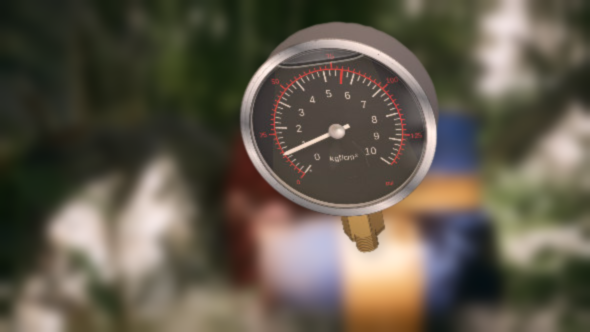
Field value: {"value": 1, "unit": "kg/cm²"}
